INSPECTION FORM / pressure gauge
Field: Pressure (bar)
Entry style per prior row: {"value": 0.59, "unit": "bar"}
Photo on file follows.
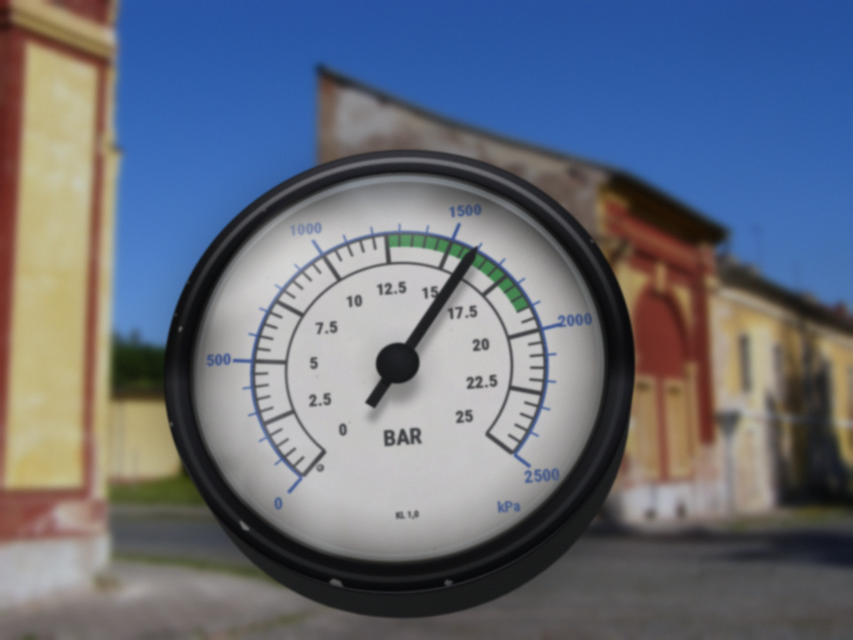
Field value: {"value": 16, "unit": "bar"}
